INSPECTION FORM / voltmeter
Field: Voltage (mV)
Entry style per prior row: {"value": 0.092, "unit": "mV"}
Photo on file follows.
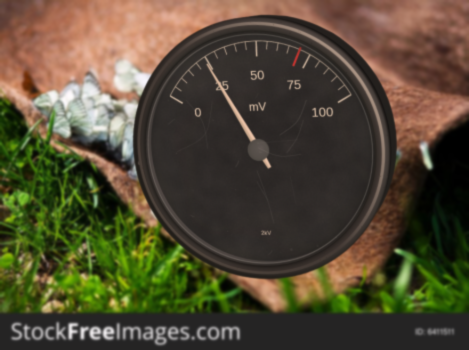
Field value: {"value": 25, "unit": "mV"}
